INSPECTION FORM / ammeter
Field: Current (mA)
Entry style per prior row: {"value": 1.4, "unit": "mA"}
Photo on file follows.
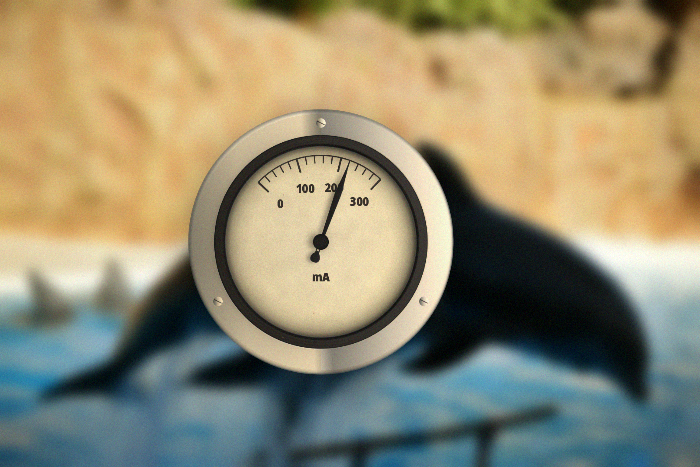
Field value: {"value": 220, "unit": "mA"}
